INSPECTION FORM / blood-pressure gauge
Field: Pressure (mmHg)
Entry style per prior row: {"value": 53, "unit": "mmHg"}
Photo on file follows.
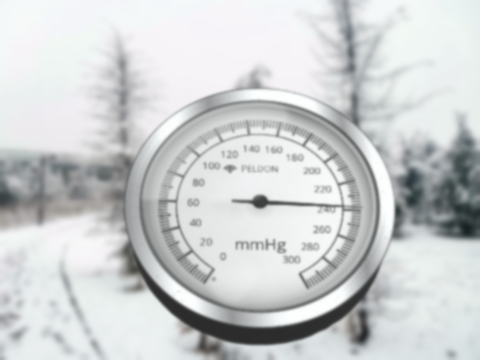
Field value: {"value": 240, "unit": "mmHg"}
